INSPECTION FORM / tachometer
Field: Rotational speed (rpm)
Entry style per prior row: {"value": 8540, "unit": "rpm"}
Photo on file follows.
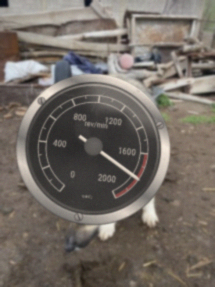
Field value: {"value": 1800, "unit": "rpm"}
